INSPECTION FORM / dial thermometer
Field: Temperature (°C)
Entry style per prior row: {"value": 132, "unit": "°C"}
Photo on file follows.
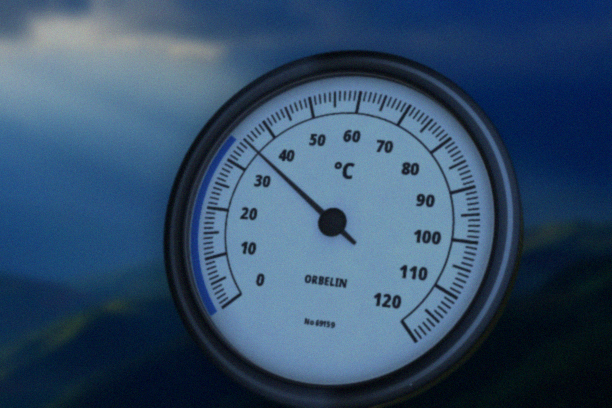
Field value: {"value": 35, "unit": "°C"}
